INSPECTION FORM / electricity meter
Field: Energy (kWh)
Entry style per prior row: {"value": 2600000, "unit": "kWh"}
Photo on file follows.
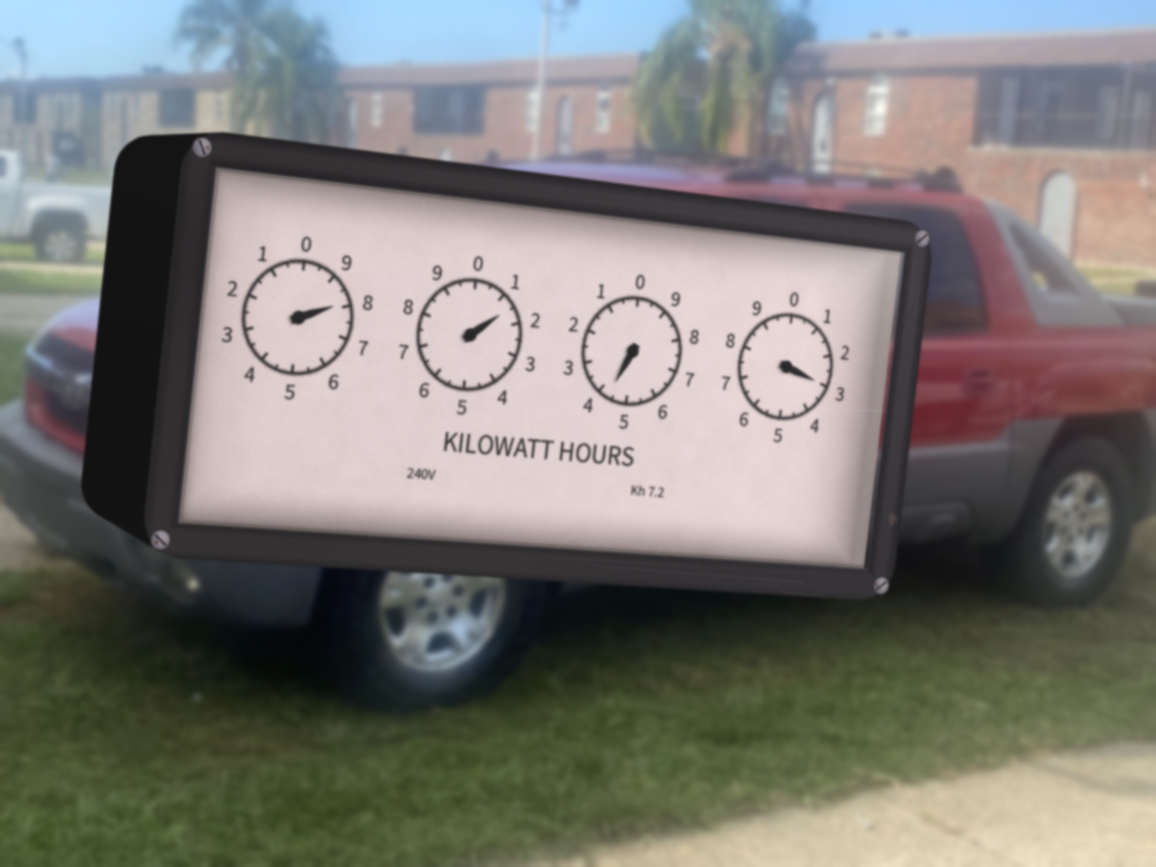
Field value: {"value": 8143, "unit": "kWh"}
